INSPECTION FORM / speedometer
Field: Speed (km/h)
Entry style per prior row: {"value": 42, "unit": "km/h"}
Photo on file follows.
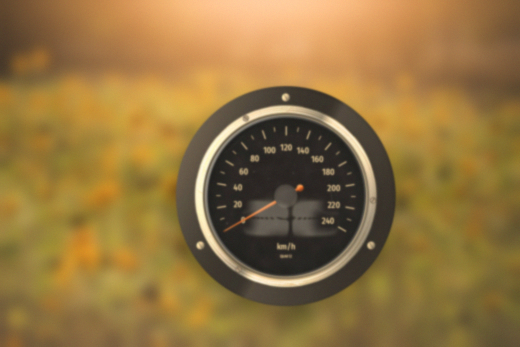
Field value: {"value": 0, "unit": "km/h"}
